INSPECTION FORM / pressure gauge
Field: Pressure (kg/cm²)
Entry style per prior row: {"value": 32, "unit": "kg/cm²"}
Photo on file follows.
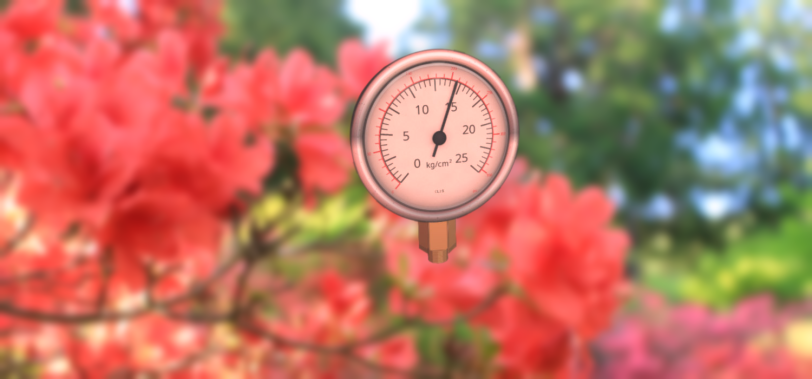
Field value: {"value": 14.5, "unit": "kg/cm²"}
